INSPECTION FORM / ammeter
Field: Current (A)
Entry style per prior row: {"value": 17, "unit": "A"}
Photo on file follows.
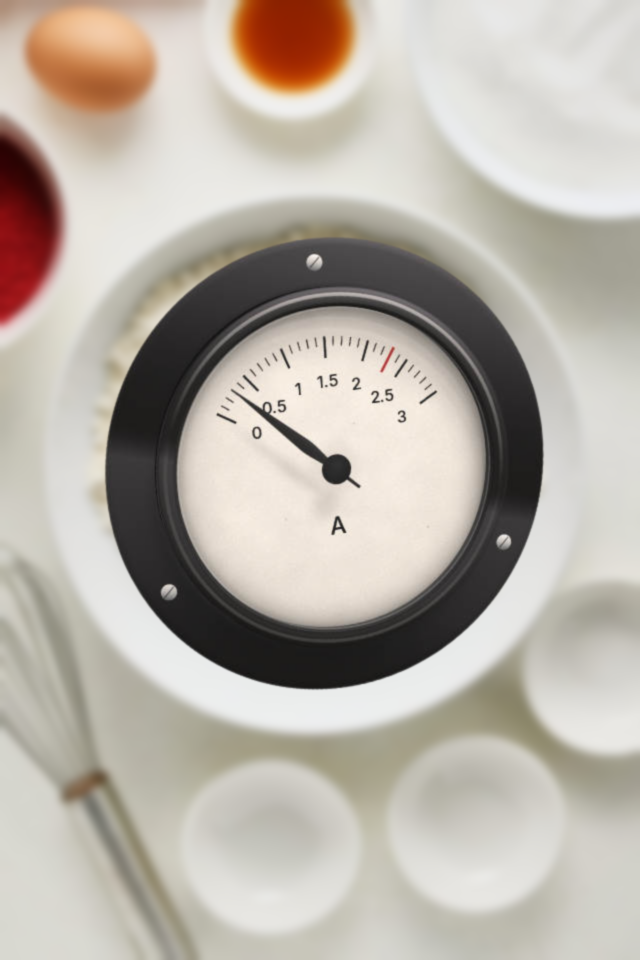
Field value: {"value": 0.3, "unit": "A"}
